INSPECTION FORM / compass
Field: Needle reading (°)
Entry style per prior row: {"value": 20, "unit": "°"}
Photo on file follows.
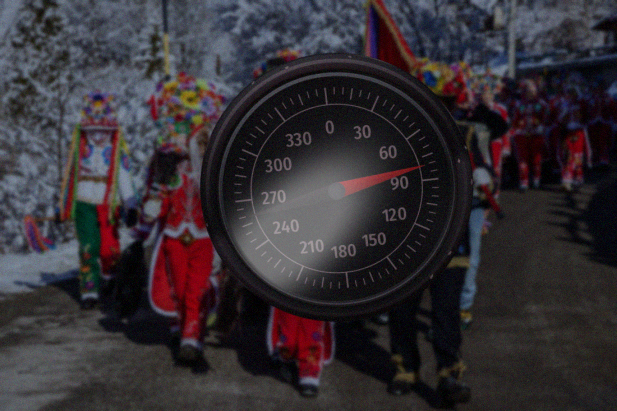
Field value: {"value": 80, "unit": "°"}
